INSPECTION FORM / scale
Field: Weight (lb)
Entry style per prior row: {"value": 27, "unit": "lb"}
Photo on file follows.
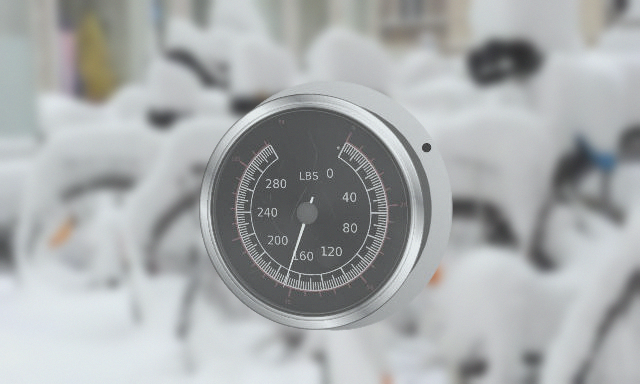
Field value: {"value": 170, "unit": "lb"}
